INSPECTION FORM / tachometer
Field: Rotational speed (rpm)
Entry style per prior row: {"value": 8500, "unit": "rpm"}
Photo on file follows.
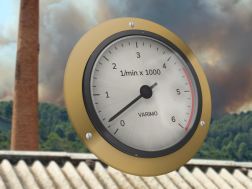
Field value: {"value": 300, "unit": "rpm"}
